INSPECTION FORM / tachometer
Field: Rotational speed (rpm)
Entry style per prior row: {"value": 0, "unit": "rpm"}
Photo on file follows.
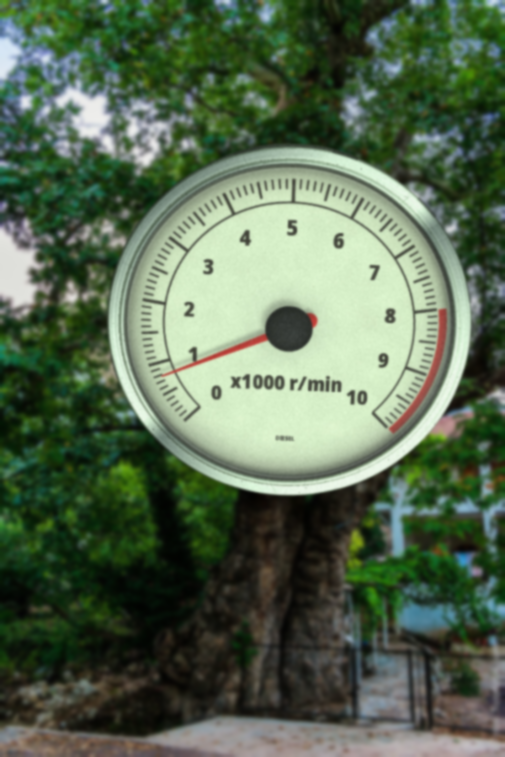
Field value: {"value": 800, "unit": "rpm"}
